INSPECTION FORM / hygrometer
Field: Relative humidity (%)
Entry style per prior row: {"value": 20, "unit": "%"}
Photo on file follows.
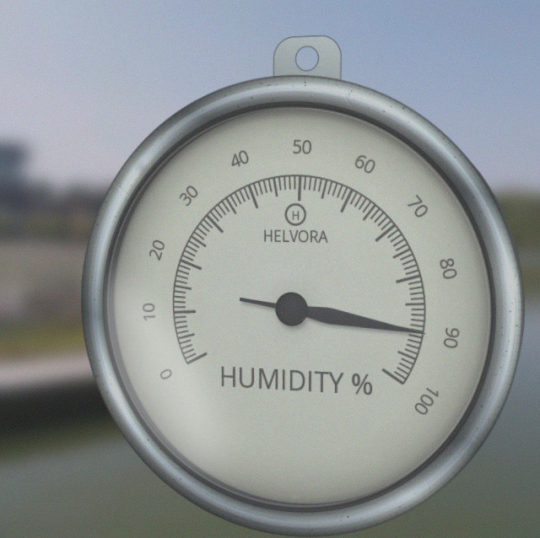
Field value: {"value": 90, "unit": "%"}
